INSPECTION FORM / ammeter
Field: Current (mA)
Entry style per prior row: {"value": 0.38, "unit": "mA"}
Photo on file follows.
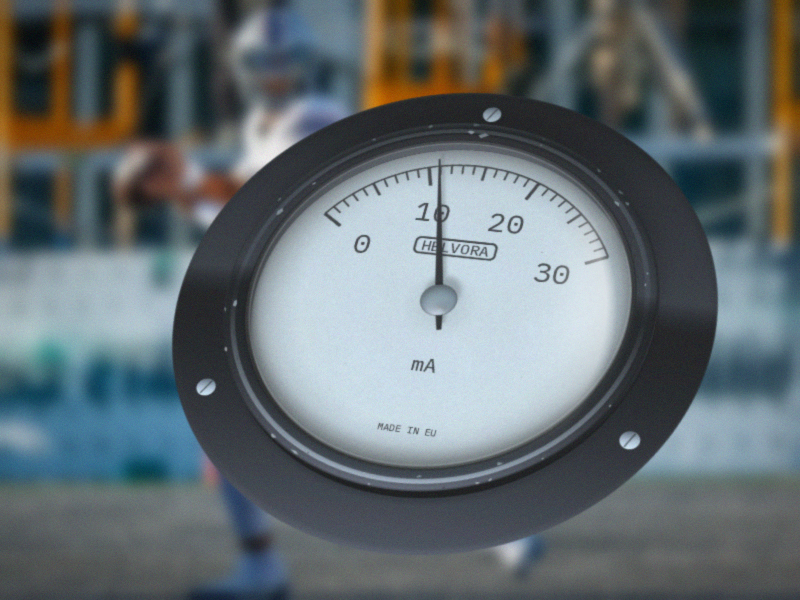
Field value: {"value": 11, "unit": "mA"}
